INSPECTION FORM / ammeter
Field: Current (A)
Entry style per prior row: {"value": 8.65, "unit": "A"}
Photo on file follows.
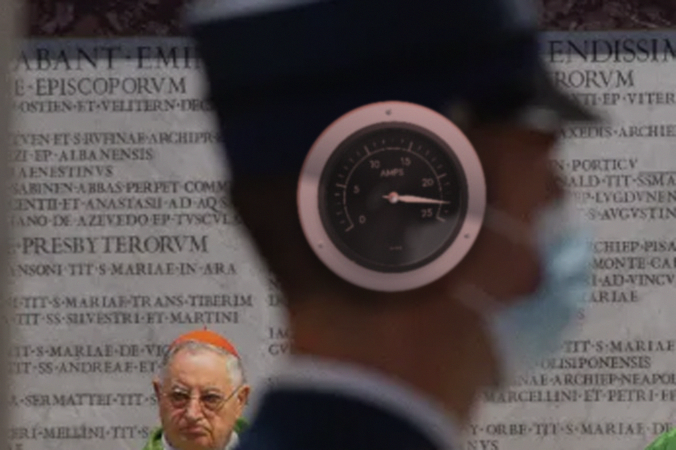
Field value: {"value": 23, "unit": "A"}
